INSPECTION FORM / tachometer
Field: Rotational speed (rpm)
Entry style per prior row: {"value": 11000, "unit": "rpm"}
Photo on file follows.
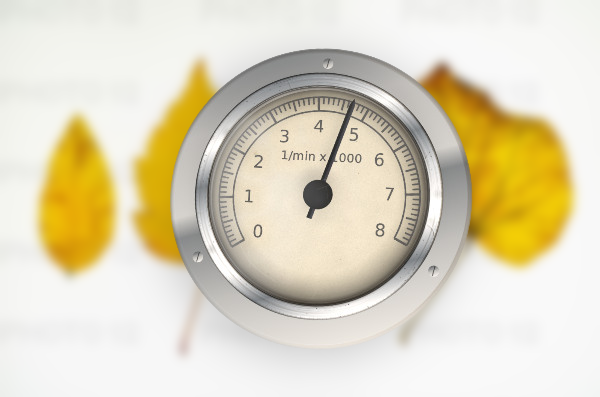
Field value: {"value": 4700, "unit": "rpm"}
